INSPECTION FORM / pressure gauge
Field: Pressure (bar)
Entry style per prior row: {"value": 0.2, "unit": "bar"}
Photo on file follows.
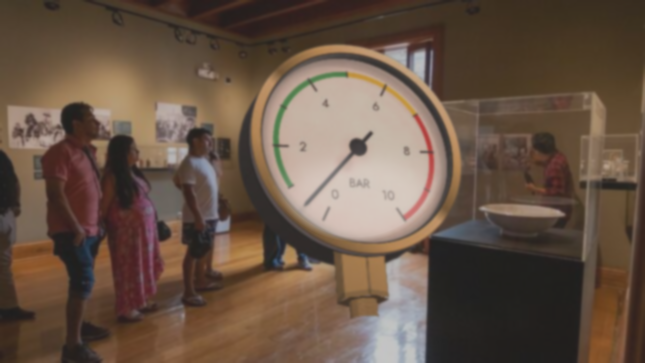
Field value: {"value": 0.5, "unit": "bar"}
